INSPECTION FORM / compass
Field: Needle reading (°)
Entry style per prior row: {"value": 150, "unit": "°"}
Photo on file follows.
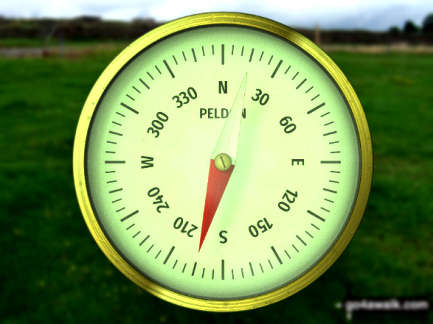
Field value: {"value": 195, "unit": "°"}
